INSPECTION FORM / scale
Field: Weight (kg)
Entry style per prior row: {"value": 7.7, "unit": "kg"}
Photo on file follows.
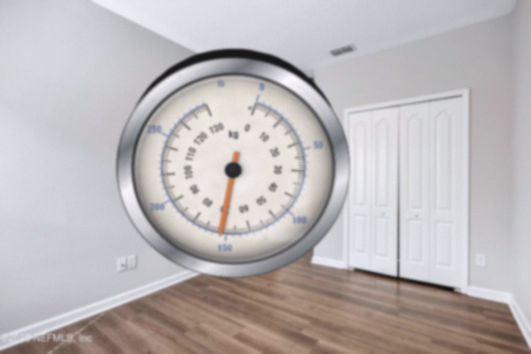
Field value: {"value": 70, "unit": "kg"}
